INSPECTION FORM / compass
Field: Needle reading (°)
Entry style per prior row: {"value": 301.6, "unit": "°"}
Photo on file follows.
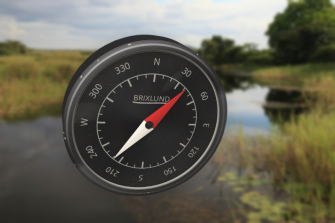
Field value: {"value": 40, "unit": "°"}
